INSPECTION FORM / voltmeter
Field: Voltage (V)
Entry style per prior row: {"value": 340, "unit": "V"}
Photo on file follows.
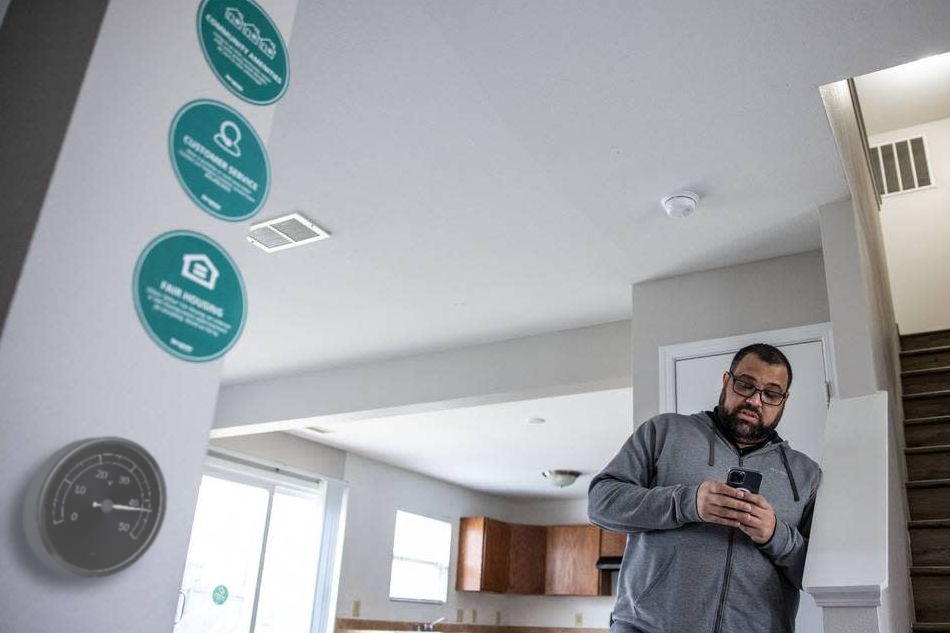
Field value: {"value": 42.5, "unit": "V"}
